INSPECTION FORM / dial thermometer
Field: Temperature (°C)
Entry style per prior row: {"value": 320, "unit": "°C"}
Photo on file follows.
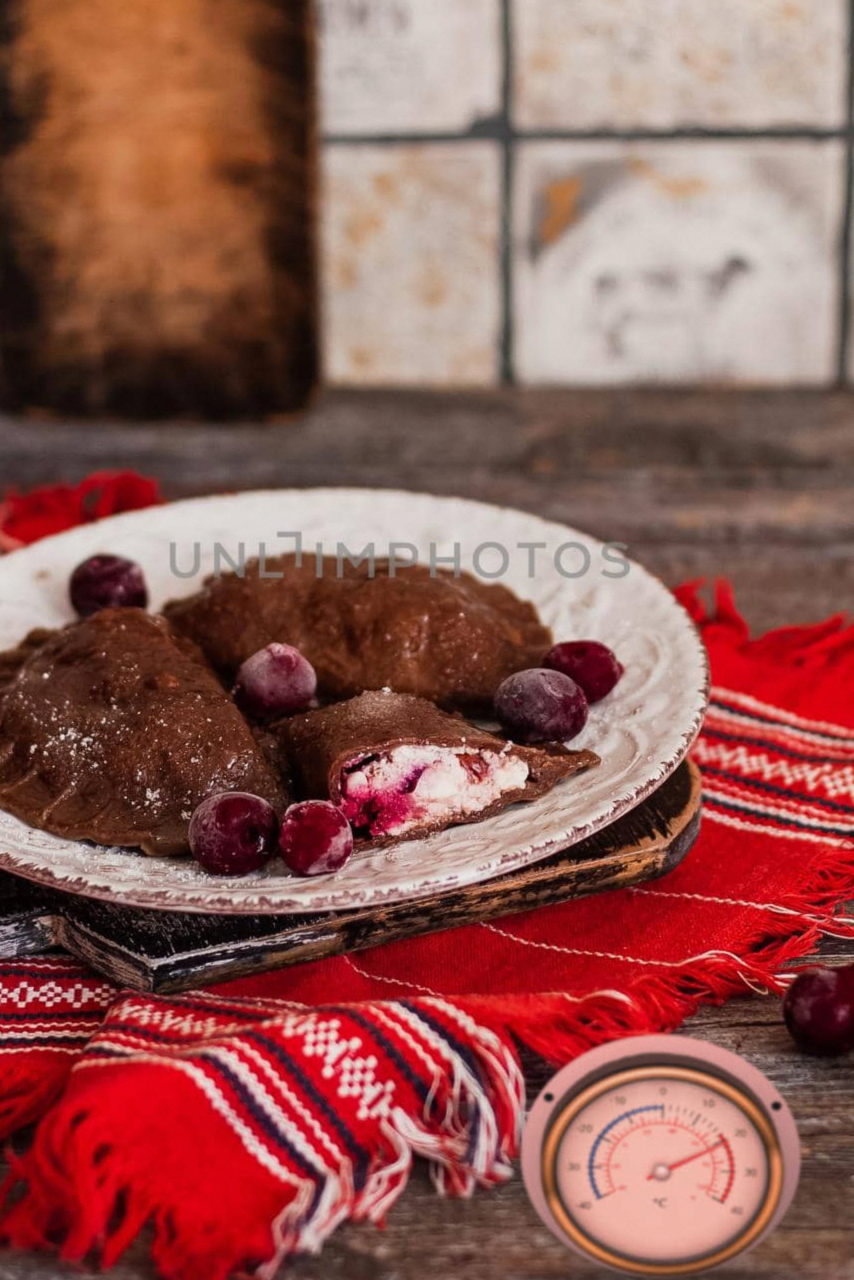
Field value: {"value": 20, "unit": "°C"}
